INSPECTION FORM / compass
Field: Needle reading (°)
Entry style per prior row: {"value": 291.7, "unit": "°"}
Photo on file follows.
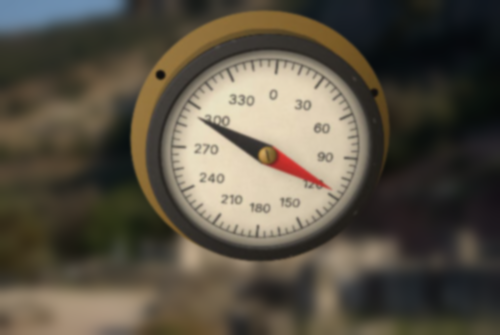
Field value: {"value": 115, "unit": "°"}
